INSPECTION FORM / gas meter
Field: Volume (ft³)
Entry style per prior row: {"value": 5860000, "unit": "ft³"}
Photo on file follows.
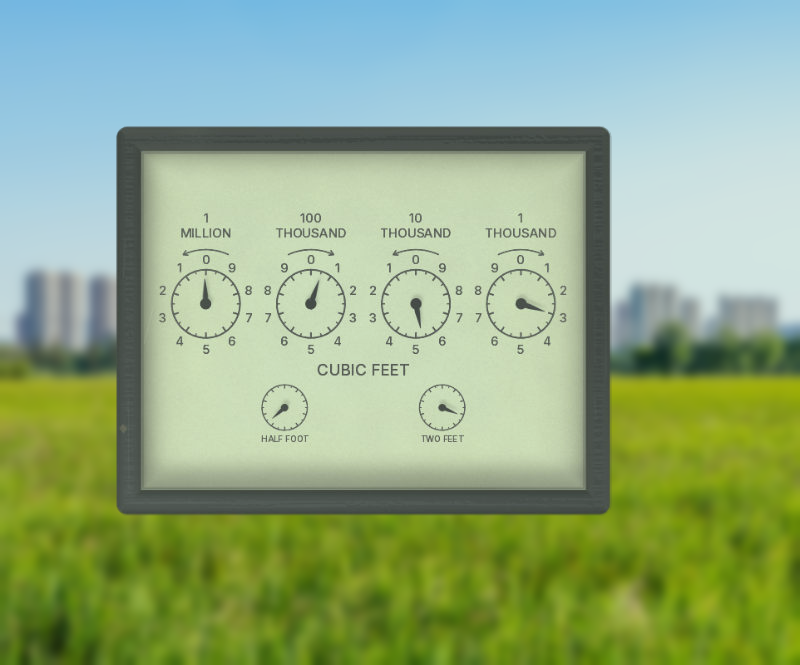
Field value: {"value": 5300, "unit": "ft³"}
